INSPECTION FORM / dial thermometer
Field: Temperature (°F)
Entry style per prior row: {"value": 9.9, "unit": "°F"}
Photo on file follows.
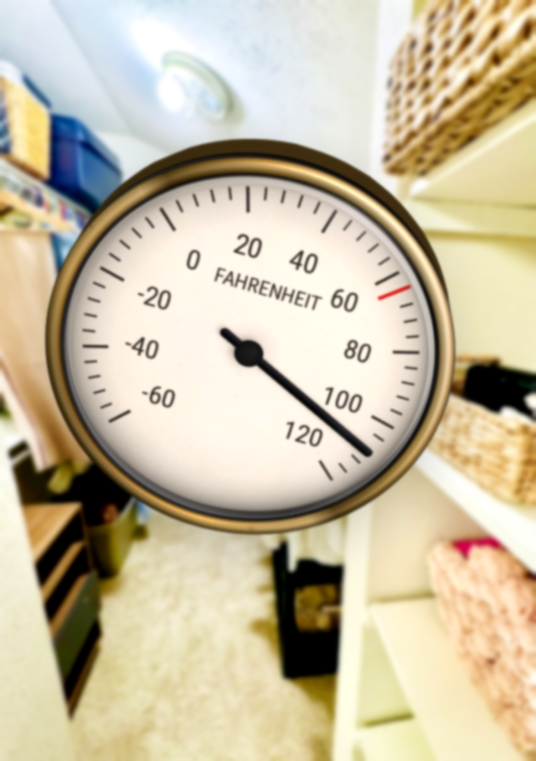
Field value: {"value": 108, "unit": "°F"}
